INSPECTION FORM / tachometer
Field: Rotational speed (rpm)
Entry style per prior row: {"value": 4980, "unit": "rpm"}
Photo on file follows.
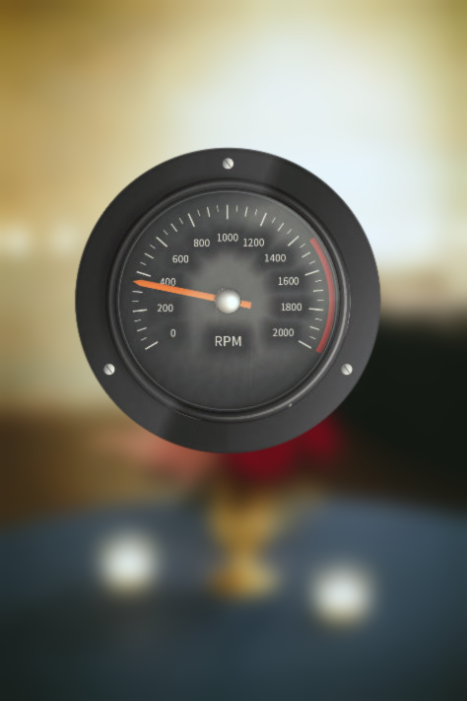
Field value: {"value": 350, "unit": "rpm"}
